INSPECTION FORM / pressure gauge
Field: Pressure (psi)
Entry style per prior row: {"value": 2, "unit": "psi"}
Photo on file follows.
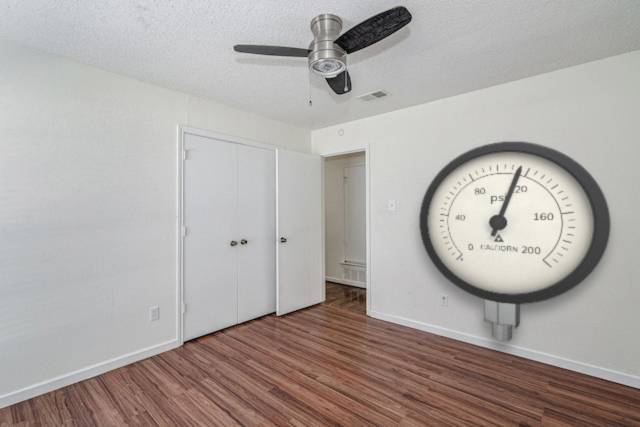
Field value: {"value": 115, "unit": "psi"}
